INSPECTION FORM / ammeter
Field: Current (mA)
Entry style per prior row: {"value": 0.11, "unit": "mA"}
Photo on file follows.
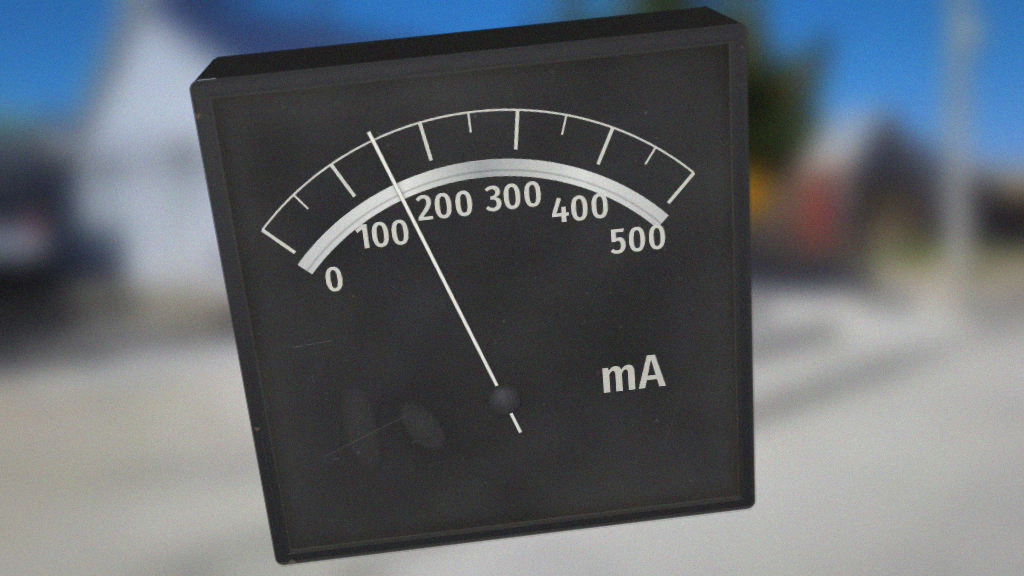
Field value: {"value": 150, "unit": "mA"}
